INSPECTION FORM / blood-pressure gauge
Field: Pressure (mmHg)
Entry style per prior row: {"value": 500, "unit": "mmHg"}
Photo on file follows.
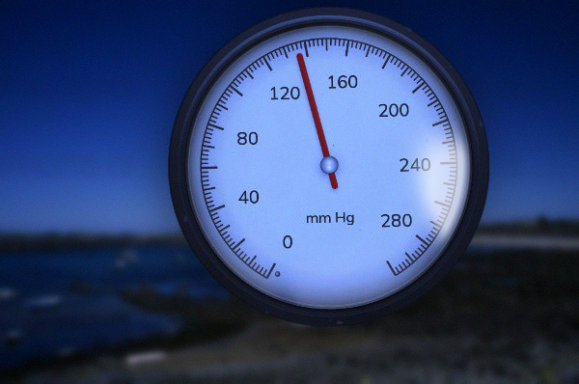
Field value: {"value": 136, "unit": "mmHg"}
